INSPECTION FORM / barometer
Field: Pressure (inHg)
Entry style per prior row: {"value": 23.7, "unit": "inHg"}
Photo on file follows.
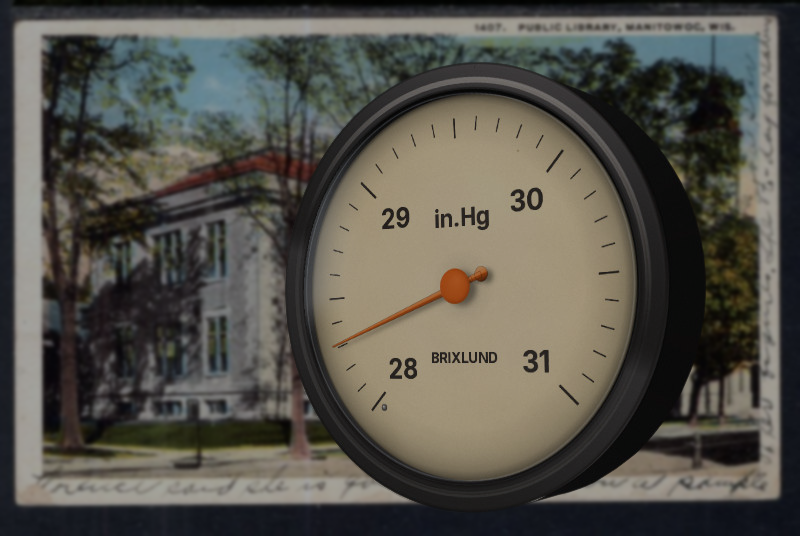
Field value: {"value": 28.3, "unit": "inHg"}
